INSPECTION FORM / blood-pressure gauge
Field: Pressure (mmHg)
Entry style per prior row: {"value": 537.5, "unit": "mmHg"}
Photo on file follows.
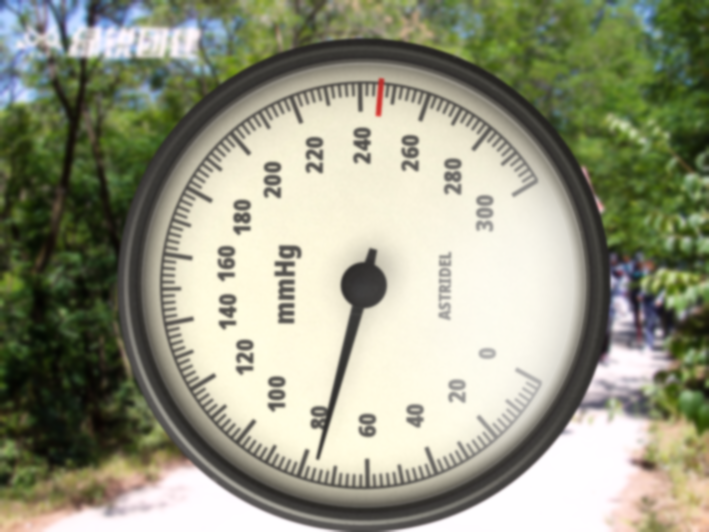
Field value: {"value": 76, "unit": "mmHg"}
